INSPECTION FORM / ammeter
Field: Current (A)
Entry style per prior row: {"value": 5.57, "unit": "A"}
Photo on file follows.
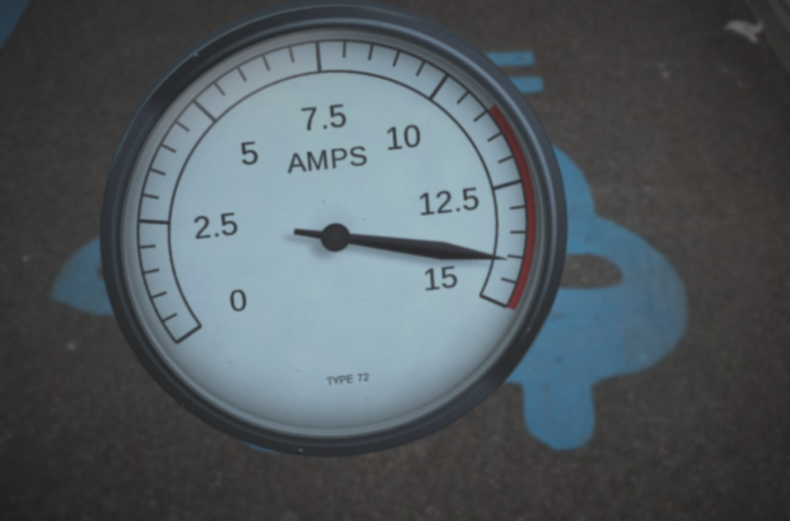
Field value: {"value": 14, "unit": "A"}
